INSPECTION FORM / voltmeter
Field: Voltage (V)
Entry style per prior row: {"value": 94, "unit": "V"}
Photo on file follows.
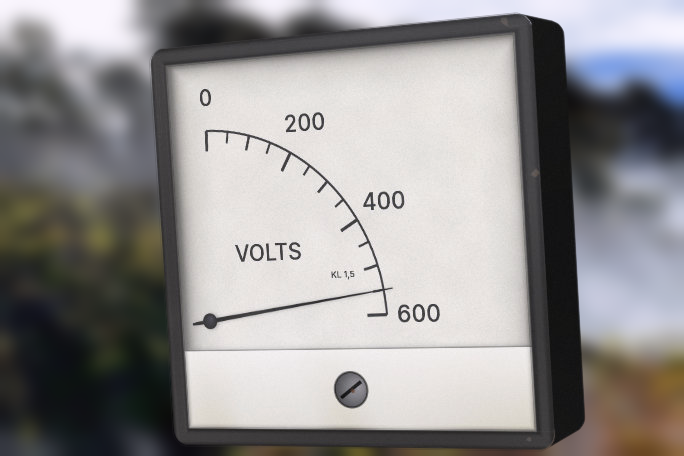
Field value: {"value": 550, "unit": "V"}
